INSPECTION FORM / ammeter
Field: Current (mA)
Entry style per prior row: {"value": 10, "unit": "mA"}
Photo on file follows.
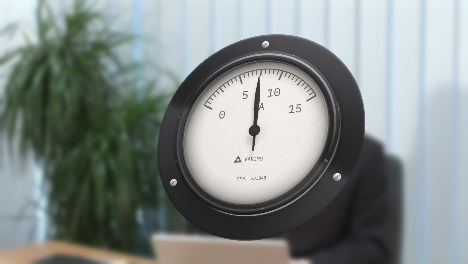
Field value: {"value": 7.5, "unit": "mA"}
